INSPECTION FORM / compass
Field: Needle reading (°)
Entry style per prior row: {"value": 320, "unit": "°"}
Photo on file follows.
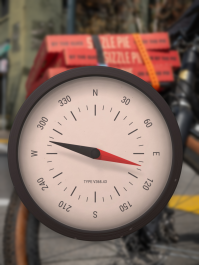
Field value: {"value": 105, "unit": "°"}
